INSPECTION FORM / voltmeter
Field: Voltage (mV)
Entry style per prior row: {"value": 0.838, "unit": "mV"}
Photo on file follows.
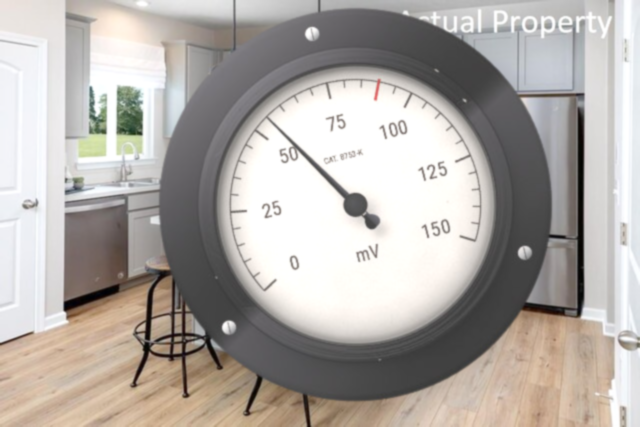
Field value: {"value": 55, "unit": "mV"}
